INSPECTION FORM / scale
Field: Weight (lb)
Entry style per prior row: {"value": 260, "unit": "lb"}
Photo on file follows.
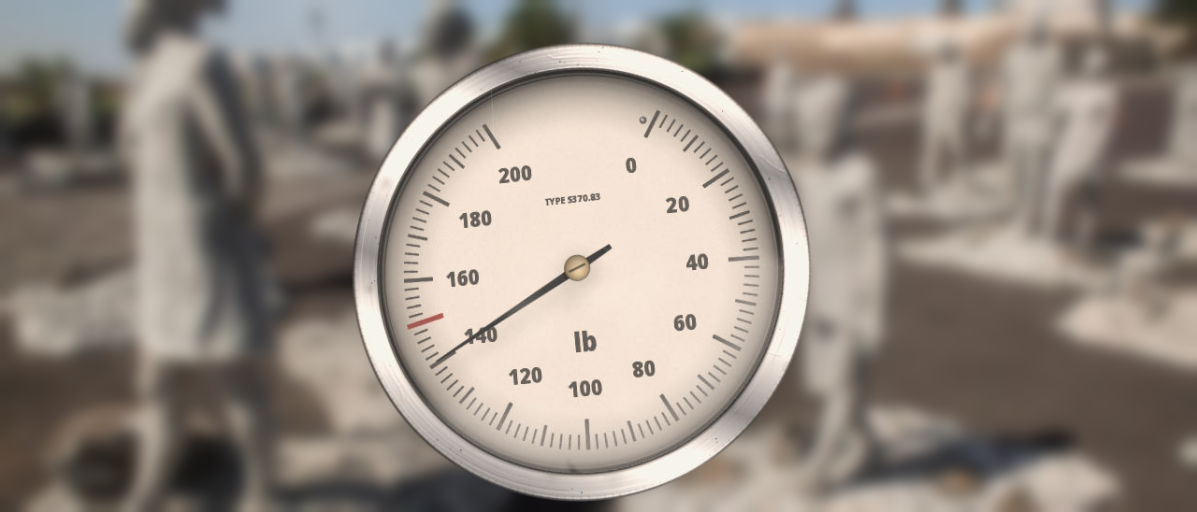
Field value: {"value": 140, "unit": "lb"}
